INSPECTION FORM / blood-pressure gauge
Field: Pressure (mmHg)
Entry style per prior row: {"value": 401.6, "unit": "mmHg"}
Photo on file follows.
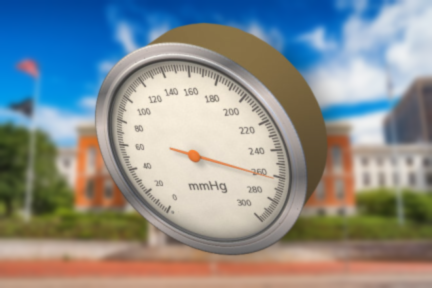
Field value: {"value": 260, "unit": "mmHg"}
